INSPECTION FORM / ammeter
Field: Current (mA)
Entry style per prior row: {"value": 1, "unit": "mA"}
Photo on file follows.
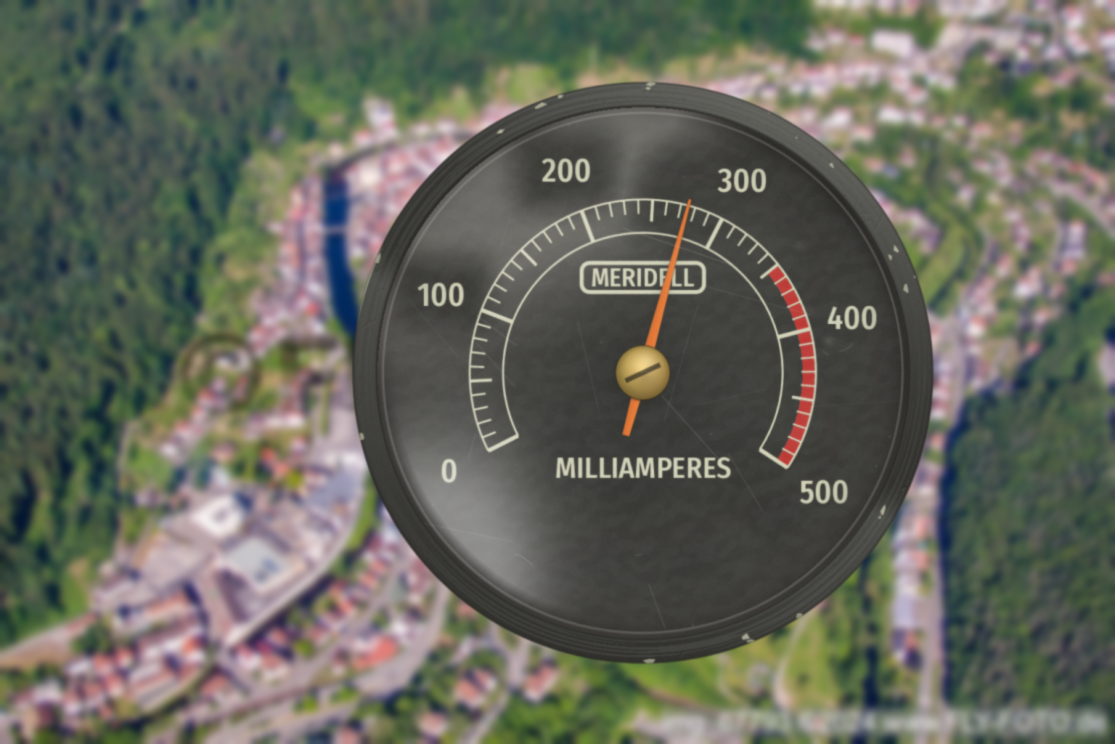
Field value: {"value": 275, "unit": "mA"}
